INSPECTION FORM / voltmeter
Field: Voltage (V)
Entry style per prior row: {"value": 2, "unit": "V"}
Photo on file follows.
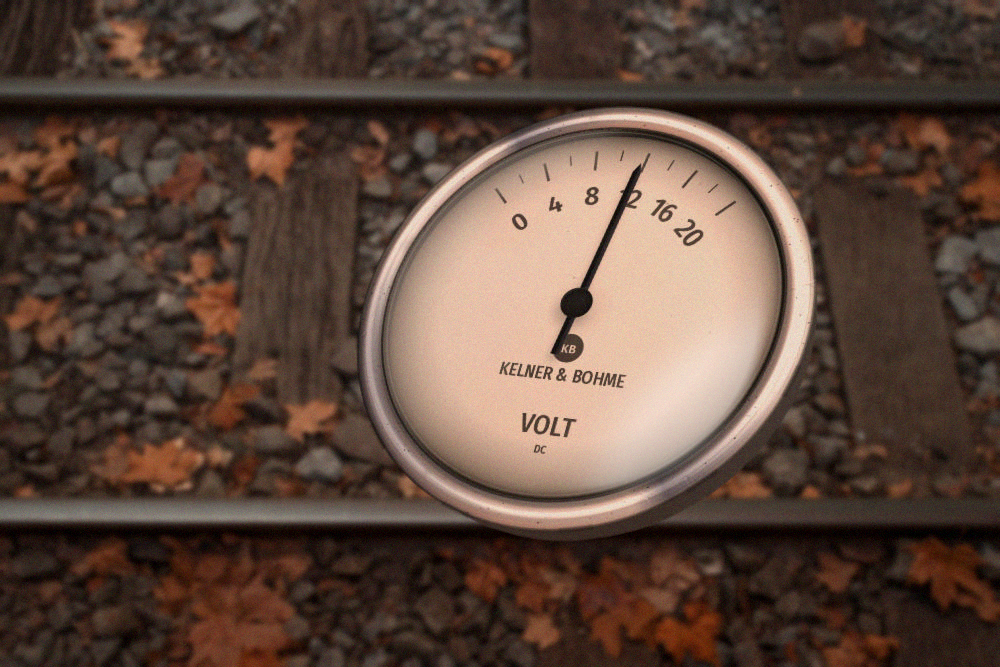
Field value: {"value": 12, "unit": "V"}
